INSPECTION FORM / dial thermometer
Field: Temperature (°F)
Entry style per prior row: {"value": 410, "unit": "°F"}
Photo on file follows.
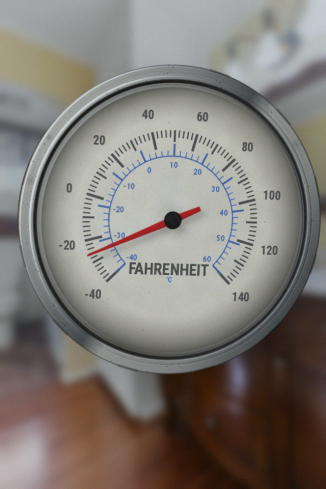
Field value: {"value": -26, "unit": "°F"}
